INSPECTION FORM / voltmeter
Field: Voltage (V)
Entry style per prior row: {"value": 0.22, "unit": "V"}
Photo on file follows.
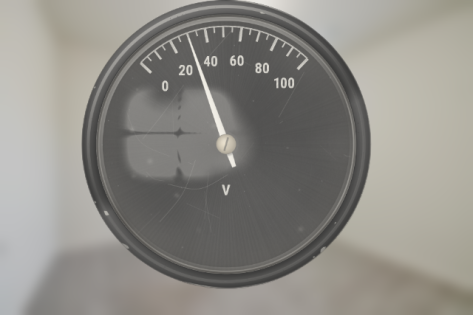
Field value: {"value": 30, "unit": "V"}
